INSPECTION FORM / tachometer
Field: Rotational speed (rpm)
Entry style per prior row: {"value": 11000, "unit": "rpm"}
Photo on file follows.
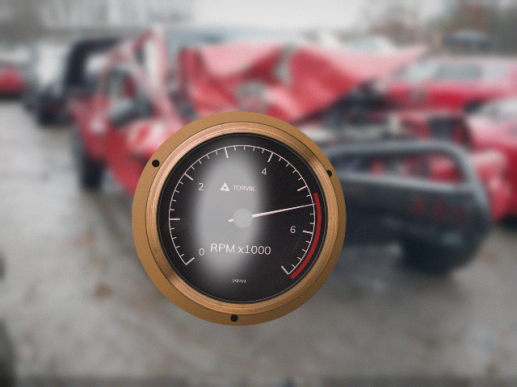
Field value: {"value": 5400, "unit": "rpm"}
